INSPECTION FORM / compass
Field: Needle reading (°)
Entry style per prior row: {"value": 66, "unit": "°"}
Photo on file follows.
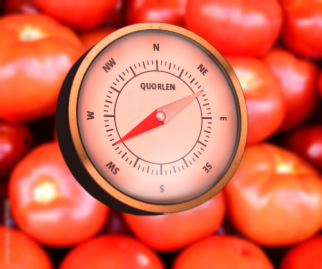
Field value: {"value": 240, "unit": "°"}
